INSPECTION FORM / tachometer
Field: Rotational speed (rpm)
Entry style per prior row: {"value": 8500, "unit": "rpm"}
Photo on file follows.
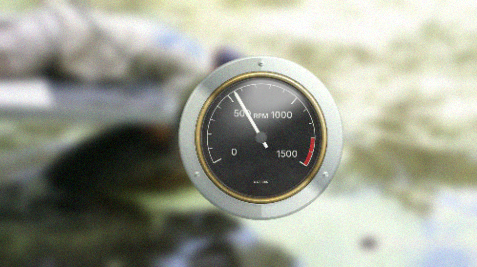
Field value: {"value": 550, "unit": "rpm"}
